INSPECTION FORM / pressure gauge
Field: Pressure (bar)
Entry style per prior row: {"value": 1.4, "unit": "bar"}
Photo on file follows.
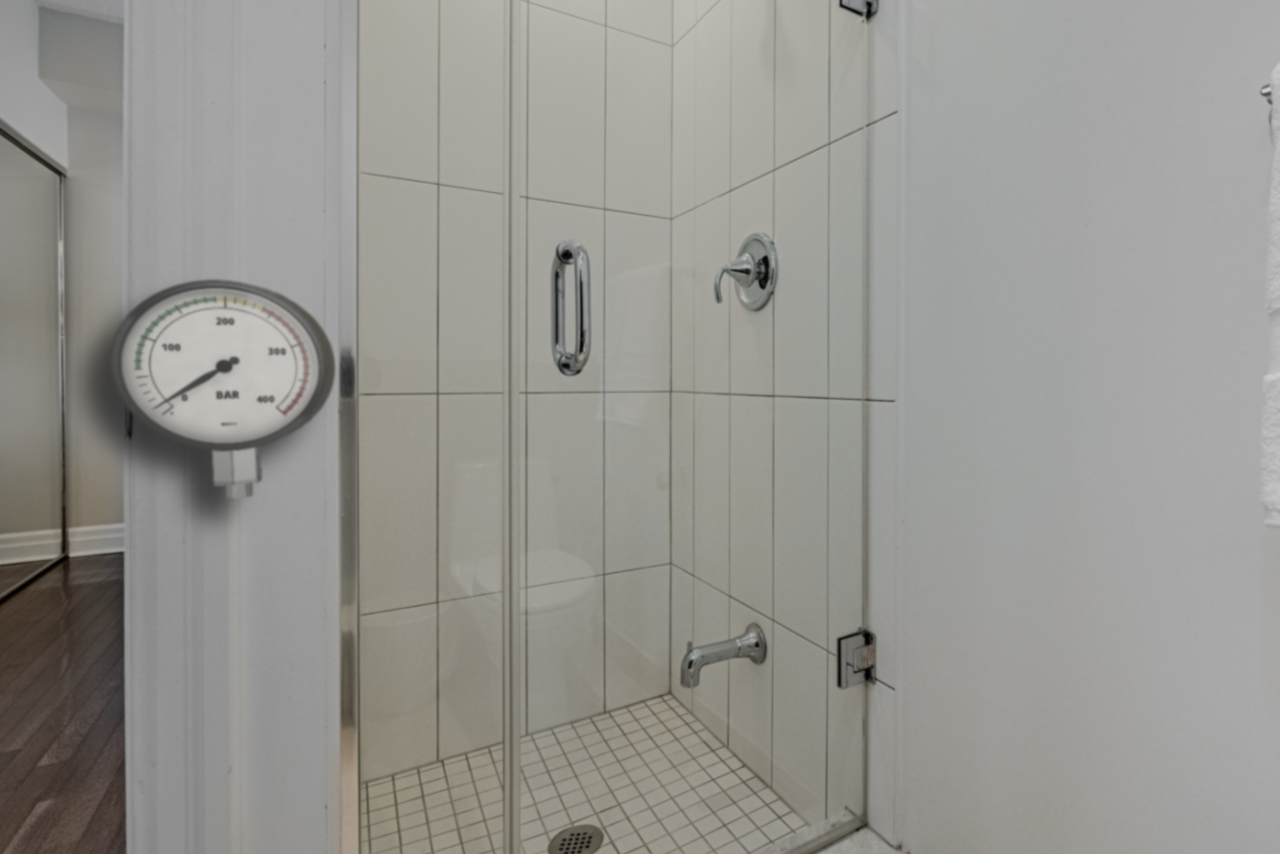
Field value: {"value": 10, "unit": "bar"}
